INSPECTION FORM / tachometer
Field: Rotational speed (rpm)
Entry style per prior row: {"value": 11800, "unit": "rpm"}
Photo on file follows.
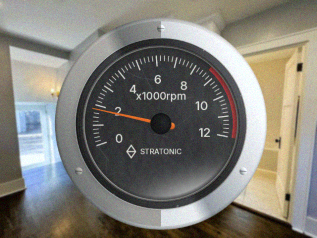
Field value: {"value": 1800, "unit": "rpm"}
